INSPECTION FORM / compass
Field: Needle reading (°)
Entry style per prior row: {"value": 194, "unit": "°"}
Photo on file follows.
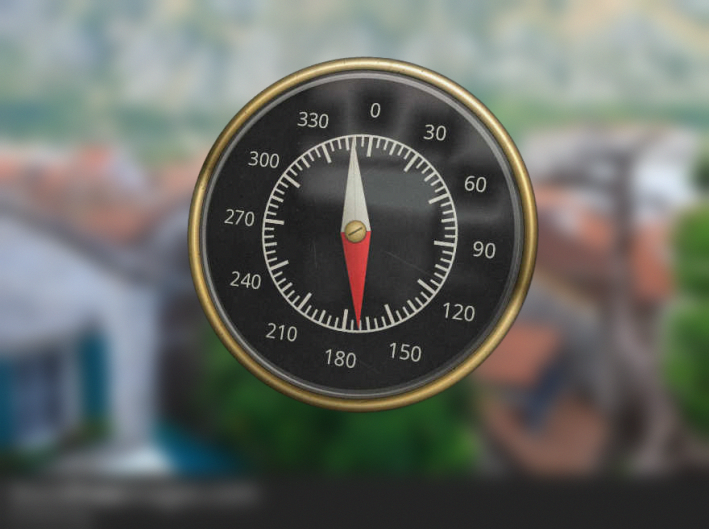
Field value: {"value": 170, "unit": "°"}
